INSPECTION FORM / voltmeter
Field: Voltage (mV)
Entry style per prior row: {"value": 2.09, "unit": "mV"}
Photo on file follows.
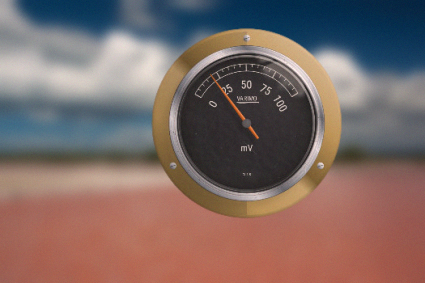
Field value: {"value": 20, "unit": "mV"}
